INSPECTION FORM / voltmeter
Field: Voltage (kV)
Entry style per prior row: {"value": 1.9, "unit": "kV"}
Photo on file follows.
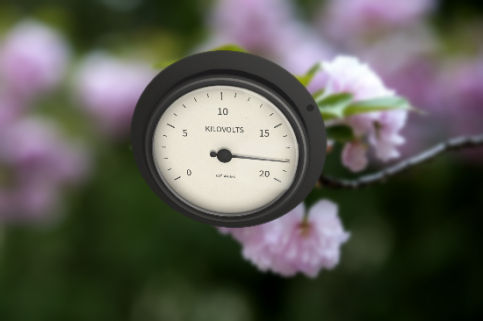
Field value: {"value": 18, "unit": "kV"}
